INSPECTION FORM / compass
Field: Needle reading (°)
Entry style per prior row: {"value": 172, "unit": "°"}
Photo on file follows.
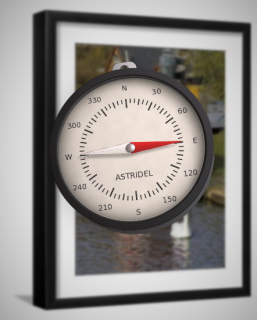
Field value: {"value": 90, "unit": "°"}
